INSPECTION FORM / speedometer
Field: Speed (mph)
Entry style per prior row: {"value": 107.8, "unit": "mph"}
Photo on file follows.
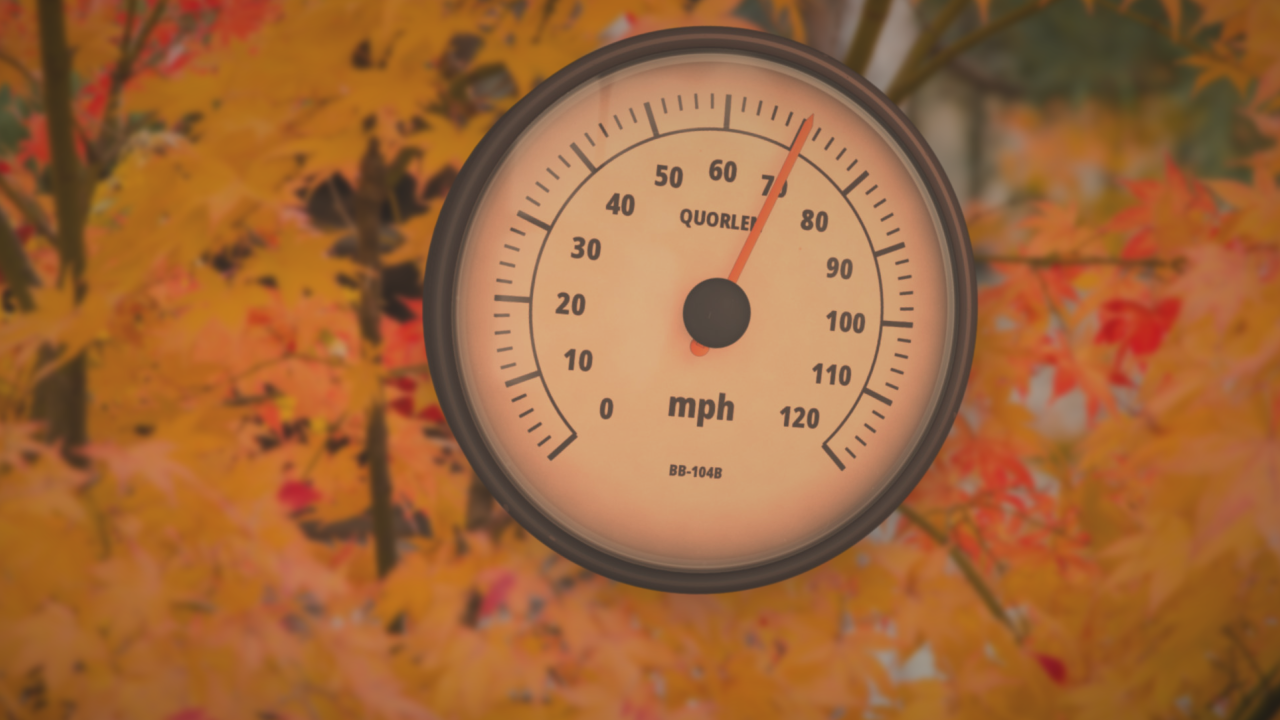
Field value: {"value": 70, "unit": "mph"}
